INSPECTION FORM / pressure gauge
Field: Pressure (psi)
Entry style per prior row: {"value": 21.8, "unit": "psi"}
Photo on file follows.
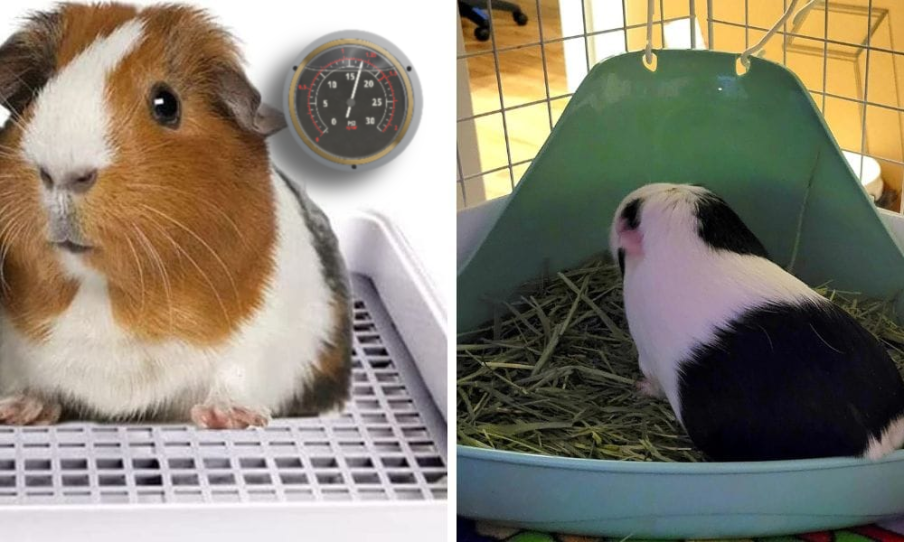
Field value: {"value": 17, "unit": "psi"}
